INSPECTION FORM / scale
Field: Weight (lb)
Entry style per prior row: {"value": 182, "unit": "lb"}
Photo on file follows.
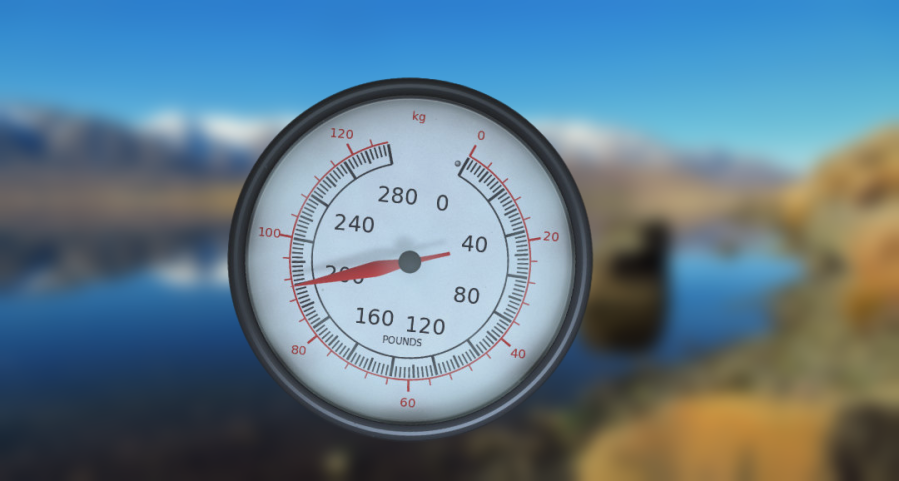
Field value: {"value": 200, "unit": "lb"}
